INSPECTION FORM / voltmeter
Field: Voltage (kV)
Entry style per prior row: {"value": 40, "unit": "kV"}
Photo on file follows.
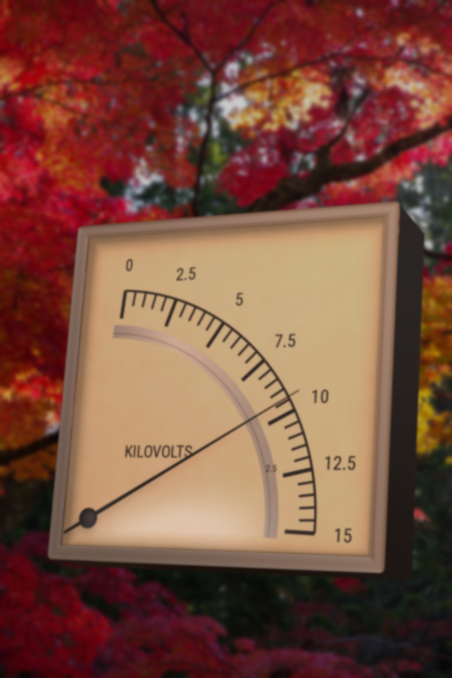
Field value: {"value": 9.5, "unit": "kV"}
